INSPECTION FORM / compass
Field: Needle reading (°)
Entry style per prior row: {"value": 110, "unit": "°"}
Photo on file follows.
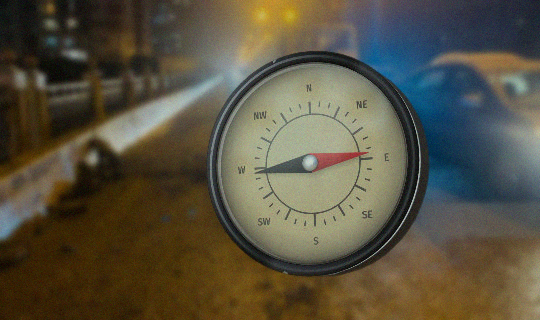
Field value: {"value": 85, "unit": "°"}
